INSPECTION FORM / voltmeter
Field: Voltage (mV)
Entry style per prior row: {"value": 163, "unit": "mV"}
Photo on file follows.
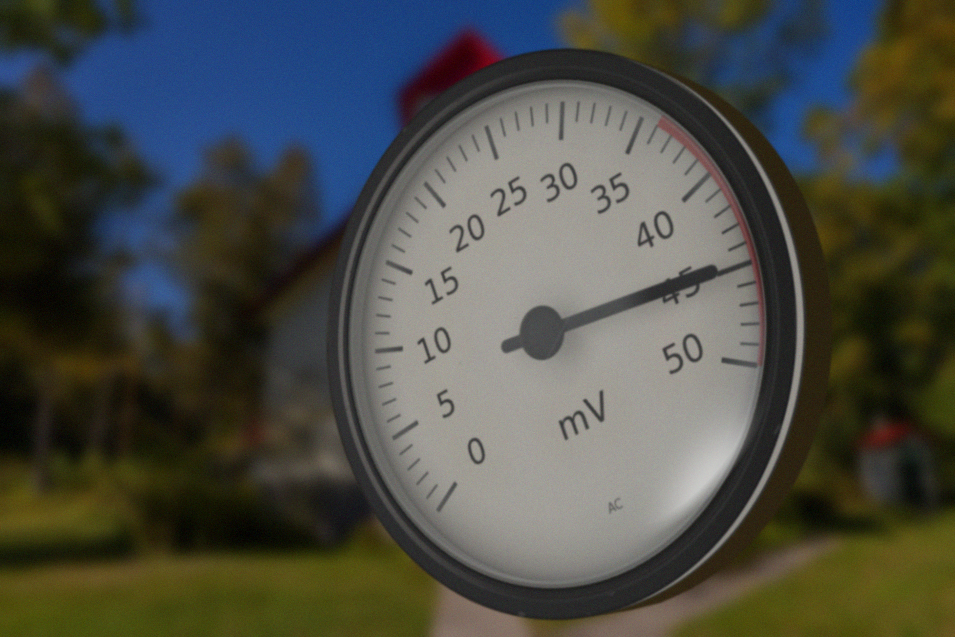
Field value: {"value": 45, "unit": "mV"}
